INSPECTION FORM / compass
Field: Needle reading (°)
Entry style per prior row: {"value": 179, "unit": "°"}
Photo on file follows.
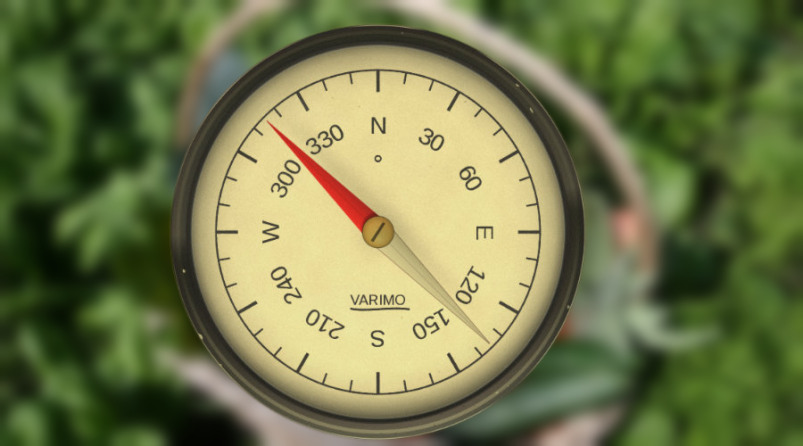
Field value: {"value": 315, "unit": "°"}
